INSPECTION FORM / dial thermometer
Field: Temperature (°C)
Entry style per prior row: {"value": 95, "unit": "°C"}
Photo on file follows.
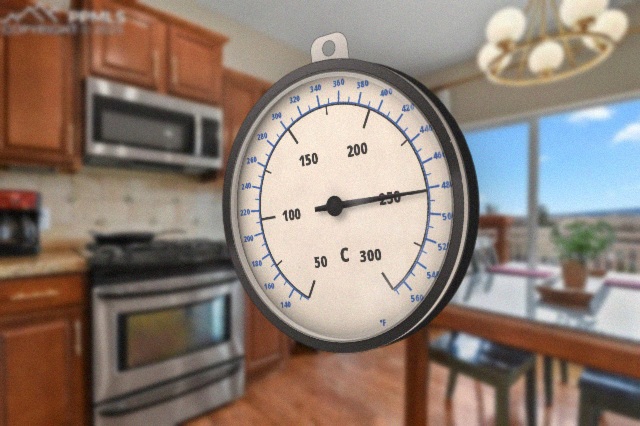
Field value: {"value": 250, "unit": "°C"}
